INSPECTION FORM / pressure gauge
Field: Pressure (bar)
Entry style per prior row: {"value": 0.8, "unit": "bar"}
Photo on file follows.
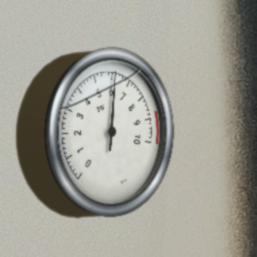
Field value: {"value": 6, "unit": "bar"}
